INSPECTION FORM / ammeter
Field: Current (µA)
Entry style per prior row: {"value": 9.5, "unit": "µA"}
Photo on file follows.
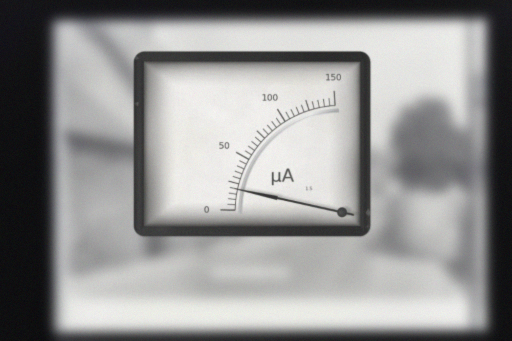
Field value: {"value": 20, "unit": "µA"}
